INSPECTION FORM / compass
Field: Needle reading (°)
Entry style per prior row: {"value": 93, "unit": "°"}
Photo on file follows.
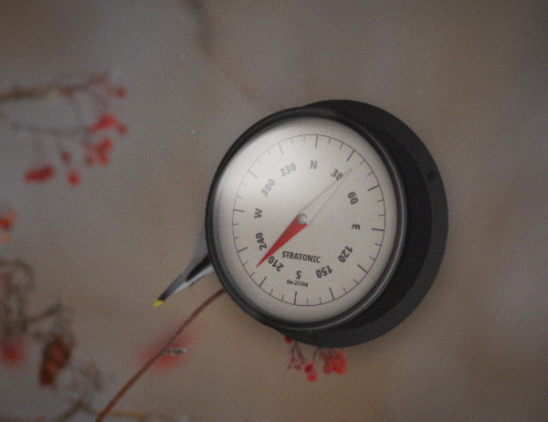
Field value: {"value": 220, "unit": "°"}
